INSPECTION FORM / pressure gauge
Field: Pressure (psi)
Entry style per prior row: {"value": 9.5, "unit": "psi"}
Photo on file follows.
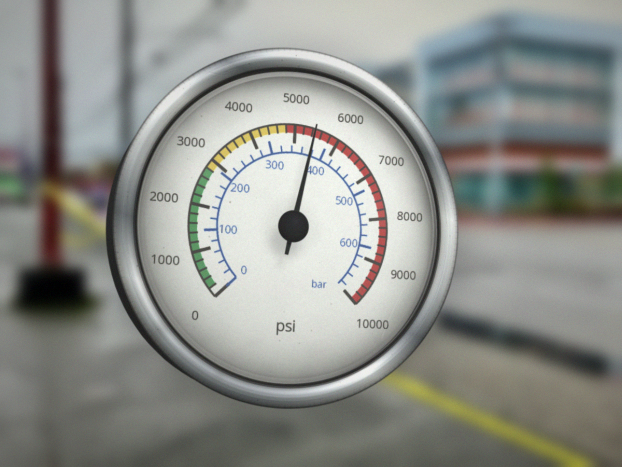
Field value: {"value": 5400, "unit": "psi"}
